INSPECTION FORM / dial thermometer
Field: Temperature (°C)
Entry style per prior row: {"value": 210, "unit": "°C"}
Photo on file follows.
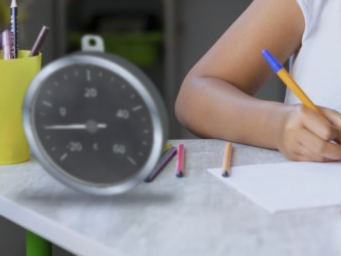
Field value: {"value": -8, "unit": "°C"}
